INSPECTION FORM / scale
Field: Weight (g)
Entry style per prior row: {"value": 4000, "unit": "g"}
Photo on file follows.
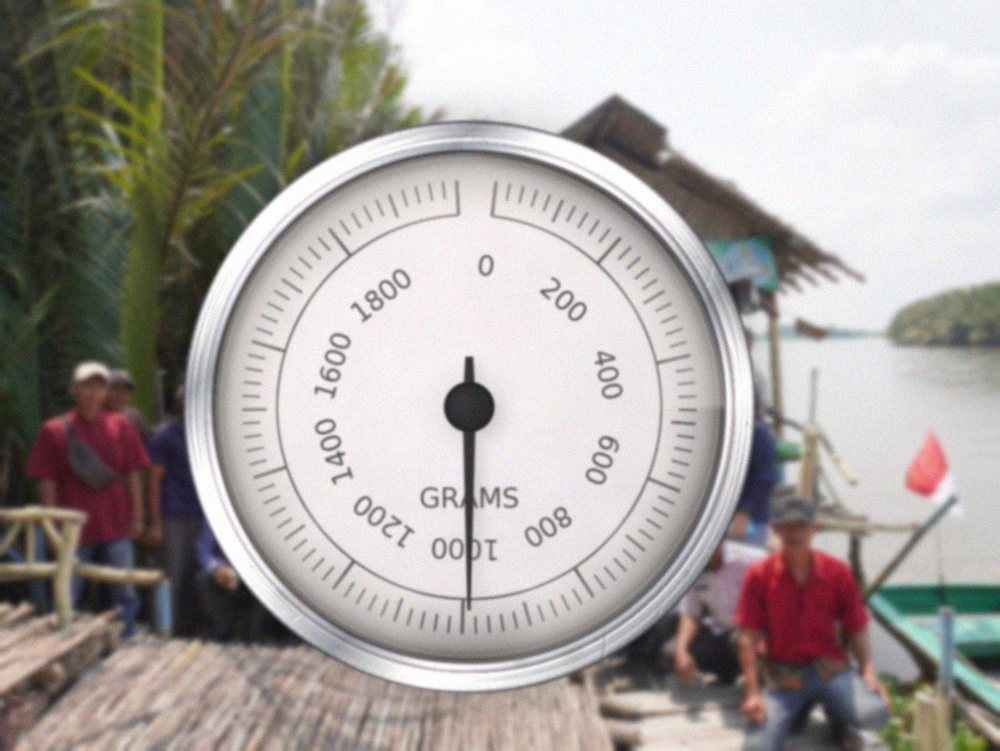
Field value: {"value": 990, "unit": "g"}
